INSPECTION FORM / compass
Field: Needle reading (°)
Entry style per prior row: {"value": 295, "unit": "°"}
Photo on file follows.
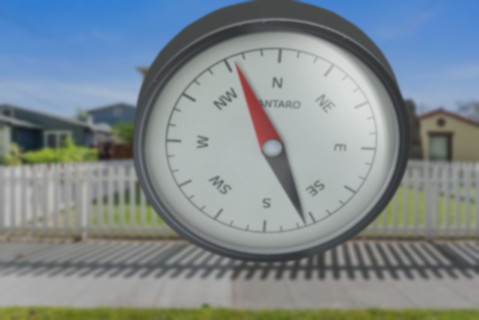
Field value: {"value": 335, "unit": "°"}
